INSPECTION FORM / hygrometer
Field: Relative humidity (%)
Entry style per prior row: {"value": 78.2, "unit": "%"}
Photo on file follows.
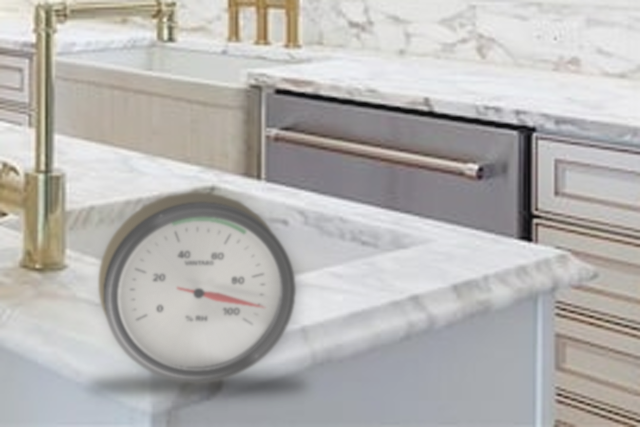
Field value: {"value": 92, "unit": "%"}
